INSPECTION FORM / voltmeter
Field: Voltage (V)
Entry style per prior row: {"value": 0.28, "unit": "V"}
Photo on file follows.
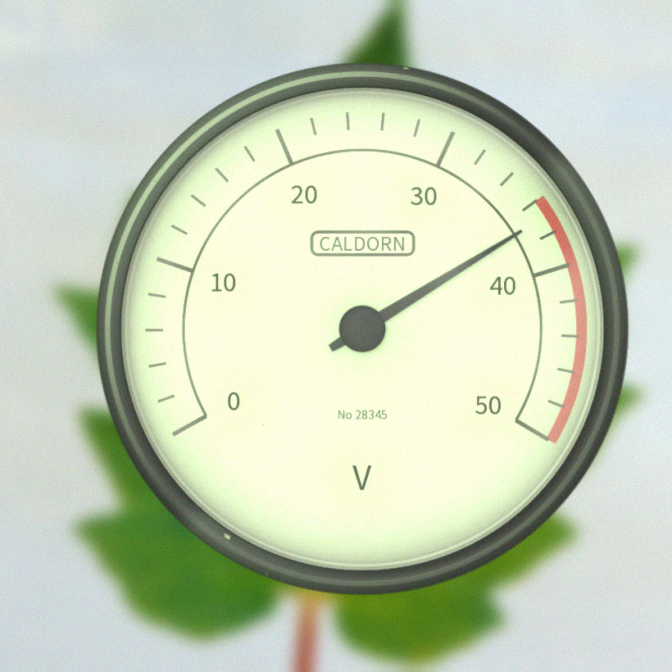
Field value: {"value": 37, "unit": "V"}
